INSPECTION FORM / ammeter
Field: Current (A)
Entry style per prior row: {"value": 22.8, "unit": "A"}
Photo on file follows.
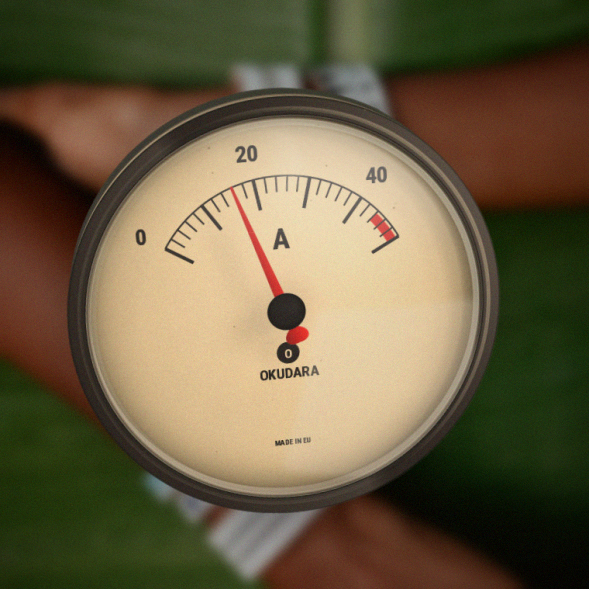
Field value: {"value": 16, "unit": "A"}
